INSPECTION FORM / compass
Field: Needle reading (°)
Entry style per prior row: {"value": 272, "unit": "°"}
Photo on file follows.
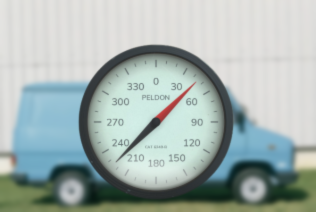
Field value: {"value": 45, "unit": "°"}
